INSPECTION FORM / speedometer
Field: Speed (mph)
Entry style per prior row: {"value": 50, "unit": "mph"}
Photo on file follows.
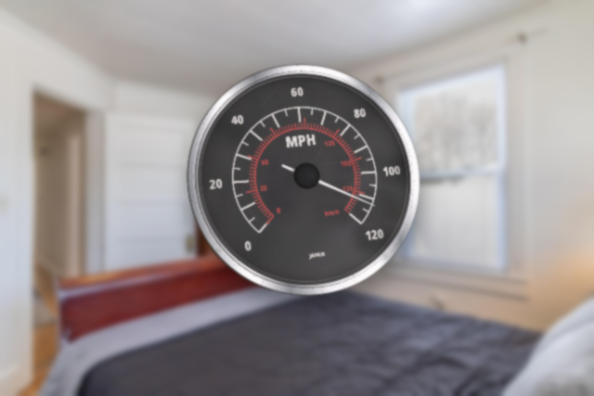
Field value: {"value": 112.5, "unit": "mph"}
